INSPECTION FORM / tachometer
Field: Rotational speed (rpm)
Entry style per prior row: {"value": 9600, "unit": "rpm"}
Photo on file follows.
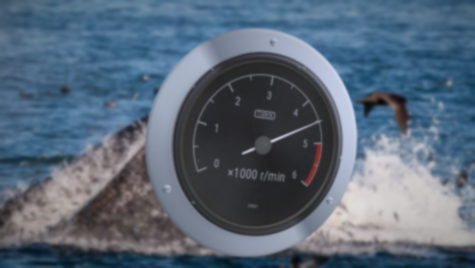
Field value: {"value": 4500, "unit": "rpm"}
